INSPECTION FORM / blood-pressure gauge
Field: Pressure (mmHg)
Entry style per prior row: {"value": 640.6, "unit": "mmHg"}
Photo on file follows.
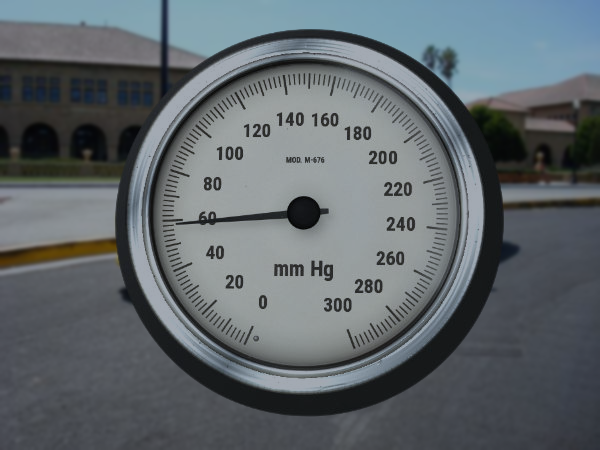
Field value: {"value": 58, "unit": "mmHg"}
